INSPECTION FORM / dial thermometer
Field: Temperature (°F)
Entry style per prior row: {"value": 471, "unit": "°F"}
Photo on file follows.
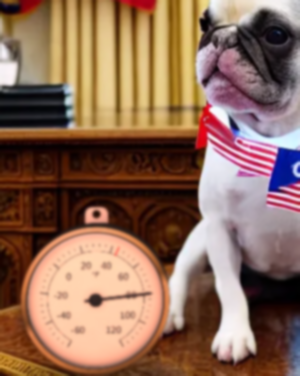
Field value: {"value": 80, "unit": "°F"}
